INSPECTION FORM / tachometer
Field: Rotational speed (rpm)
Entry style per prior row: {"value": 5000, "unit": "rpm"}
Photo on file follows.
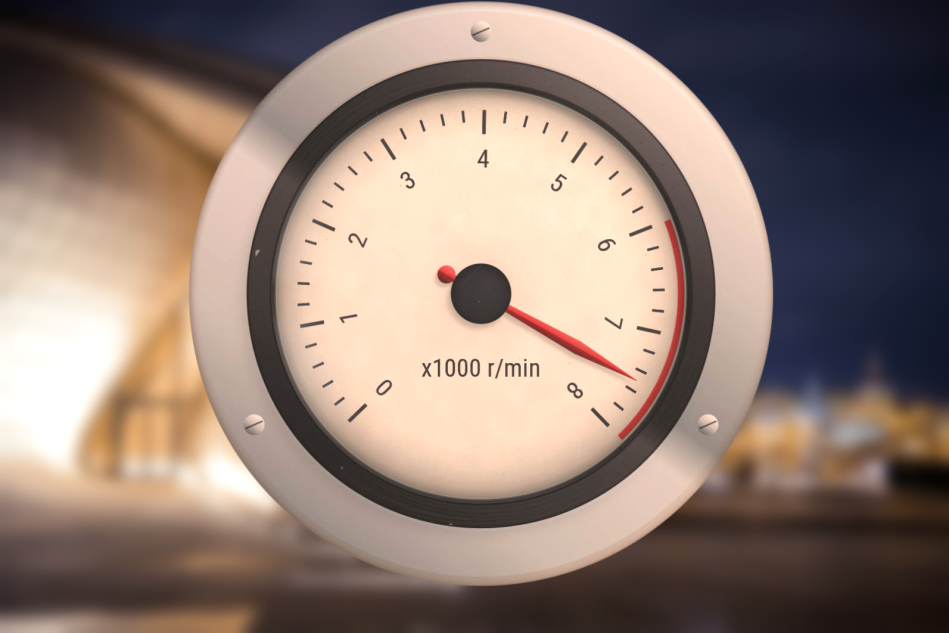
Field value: {"value": 7500, "unit": "rpm"}
